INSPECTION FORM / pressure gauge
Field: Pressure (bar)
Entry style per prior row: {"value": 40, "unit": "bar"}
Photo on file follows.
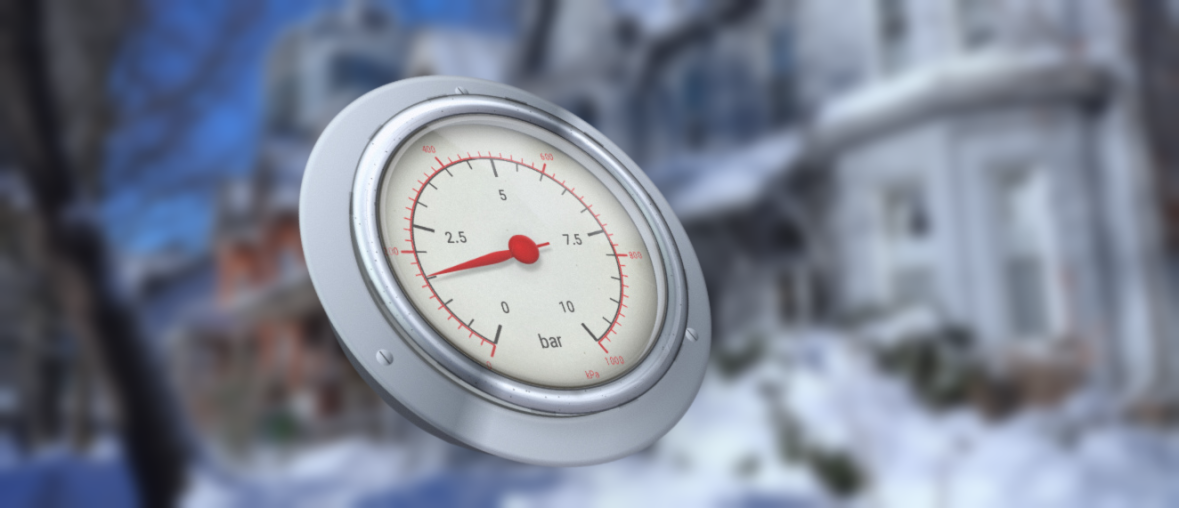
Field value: {"value": 1.5, "unit": "bar"}
